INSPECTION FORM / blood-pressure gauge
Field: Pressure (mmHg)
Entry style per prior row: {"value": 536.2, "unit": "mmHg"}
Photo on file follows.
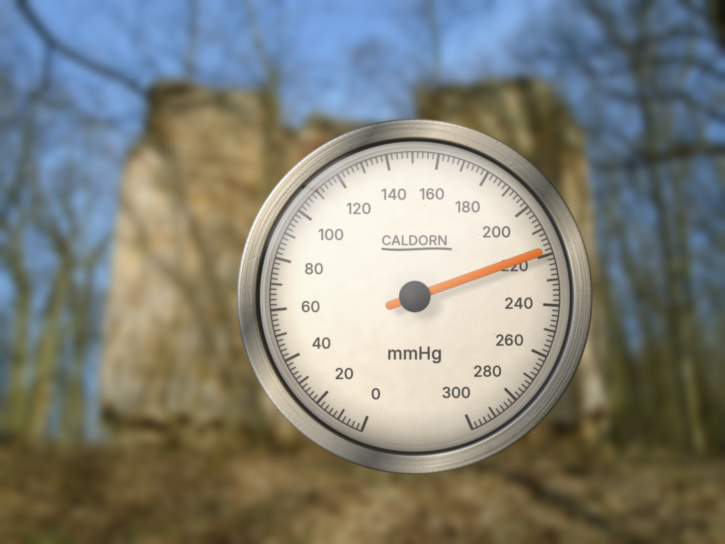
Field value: {"value": 218, "unit": "mmHg"}
